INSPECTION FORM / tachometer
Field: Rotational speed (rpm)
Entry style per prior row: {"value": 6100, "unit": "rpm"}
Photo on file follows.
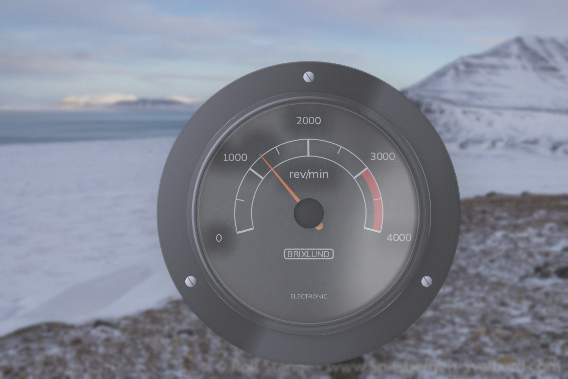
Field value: {"value": 1250, "unit": "rpm"}
